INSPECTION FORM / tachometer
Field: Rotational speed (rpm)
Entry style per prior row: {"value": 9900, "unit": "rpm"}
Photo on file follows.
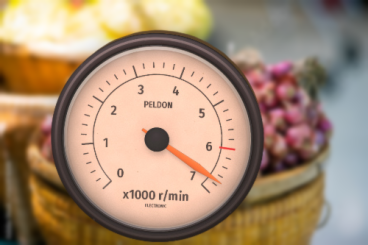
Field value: {"value": 6700, "unit": "rpm"}
